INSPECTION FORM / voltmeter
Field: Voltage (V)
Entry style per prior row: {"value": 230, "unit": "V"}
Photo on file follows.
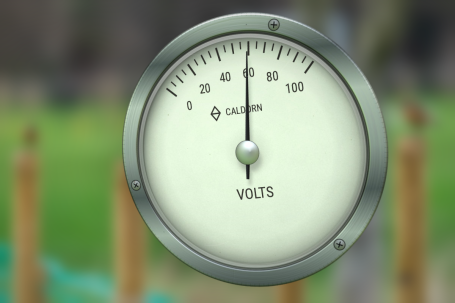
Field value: {"value": 60, "unit": "V"}
